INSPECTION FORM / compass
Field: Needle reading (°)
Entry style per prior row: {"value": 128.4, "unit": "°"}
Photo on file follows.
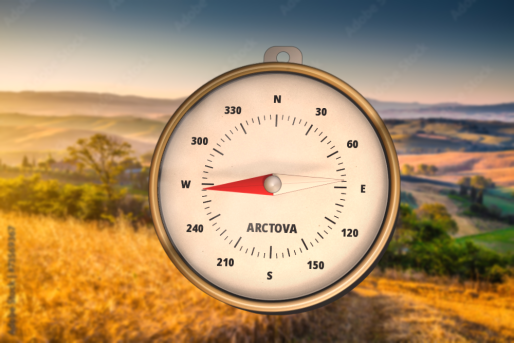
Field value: {"value": 265, "unit": "°"}
